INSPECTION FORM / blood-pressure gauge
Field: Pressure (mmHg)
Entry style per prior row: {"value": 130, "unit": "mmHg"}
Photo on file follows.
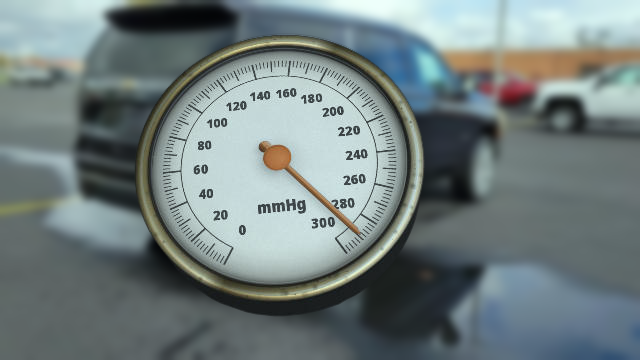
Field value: {"value": 290, "unit": "mmHg"}
